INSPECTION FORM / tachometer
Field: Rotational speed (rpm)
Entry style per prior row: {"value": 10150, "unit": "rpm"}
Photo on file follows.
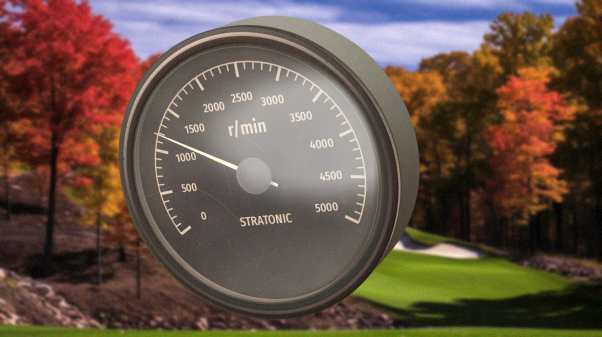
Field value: {"value": 1200, "unit": "rpm"}
